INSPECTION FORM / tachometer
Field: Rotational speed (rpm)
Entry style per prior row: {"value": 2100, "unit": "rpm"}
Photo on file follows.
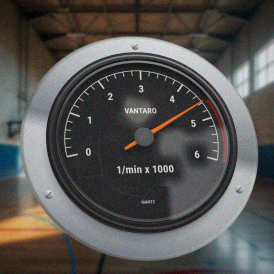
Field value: {"value": 4600, "unit": "rpm"}
